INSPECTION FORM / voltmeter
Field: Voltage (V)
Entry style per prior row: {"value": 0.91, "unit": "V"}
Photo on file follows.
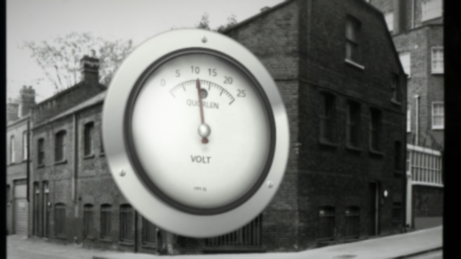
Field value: {"value": 10, "unit": "V"}
